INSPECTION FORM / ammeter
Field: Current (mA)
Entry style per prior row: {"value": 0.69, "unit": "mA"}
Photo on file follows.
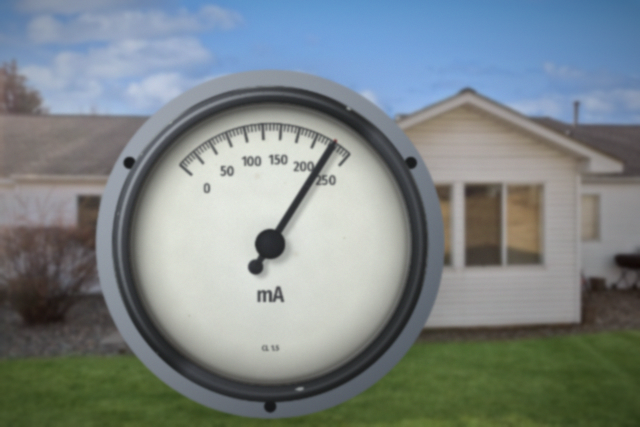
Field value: {"value": 225, "unit": "mA"}
